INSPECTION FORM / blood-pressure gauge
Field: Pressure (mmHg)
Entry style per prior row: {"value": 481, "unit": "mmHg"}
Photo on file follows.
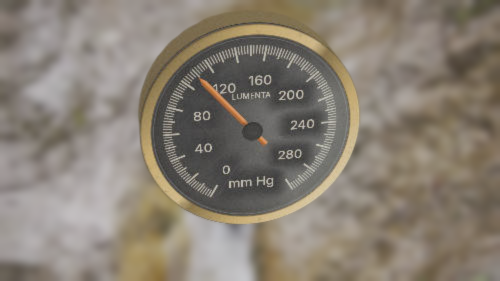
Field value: {"value": 110, "unit": "mmHg"}
